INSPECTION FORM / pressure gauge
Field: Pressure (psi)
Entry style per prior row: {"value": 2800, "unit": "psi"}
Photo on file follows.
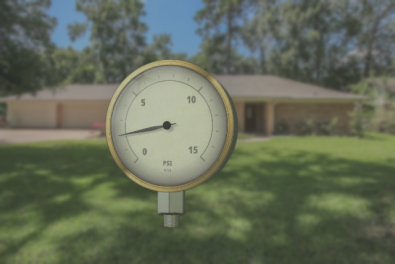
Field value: {"value": 2, "unit": "psi"}
